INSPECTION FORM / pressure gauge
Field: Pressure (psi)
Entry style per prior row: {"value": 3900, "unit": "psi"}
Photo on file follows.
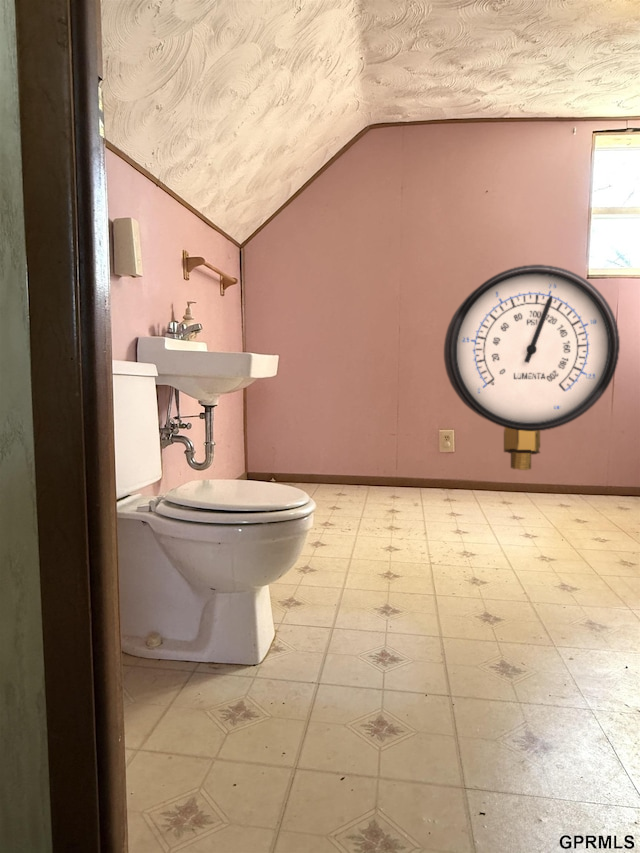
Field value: {"value": 110, "unit": "psi"}
